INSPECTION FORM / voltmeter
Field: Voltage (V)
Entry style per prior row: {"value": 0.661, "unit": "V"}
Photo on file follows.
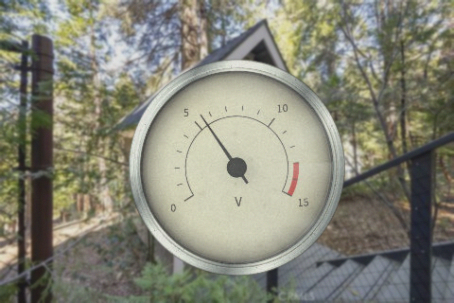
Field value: {"value": 5.5, "unit": "V"}
